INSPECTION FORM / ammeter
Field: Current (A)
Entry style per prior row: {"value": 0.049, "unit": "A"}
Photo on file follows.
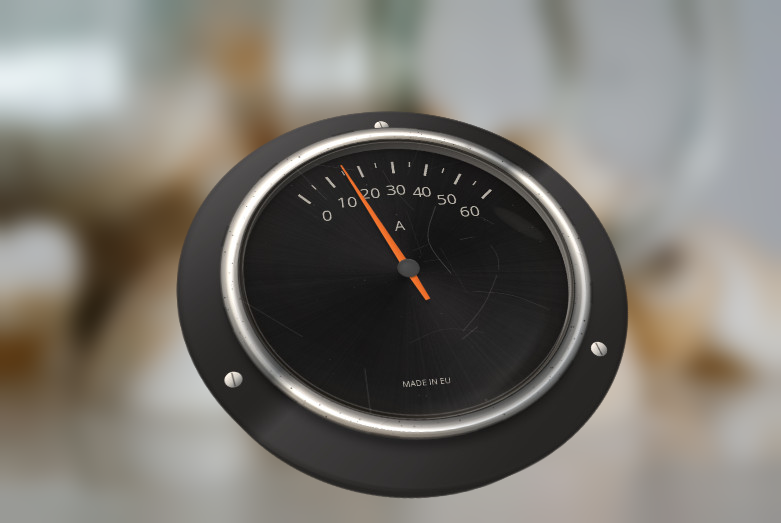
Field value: {"value": 15, "unit": "A"}
